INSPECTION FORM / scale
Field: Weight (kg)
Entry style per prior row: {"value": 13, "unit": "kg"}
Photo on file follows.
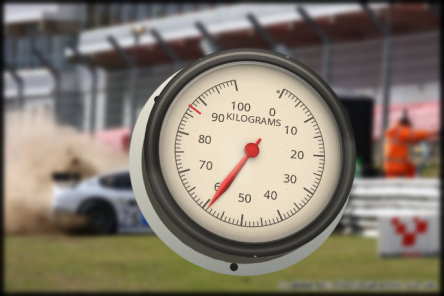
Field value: {"value": 59, "unit": "kg"}
